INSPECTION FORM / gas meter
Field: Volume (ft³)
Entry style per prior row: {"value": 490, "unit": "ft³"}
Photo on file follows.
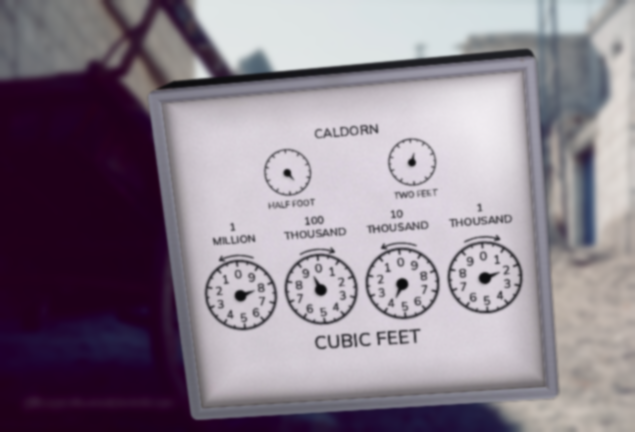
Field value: {"value": 794200, "unit": "ft³"}
